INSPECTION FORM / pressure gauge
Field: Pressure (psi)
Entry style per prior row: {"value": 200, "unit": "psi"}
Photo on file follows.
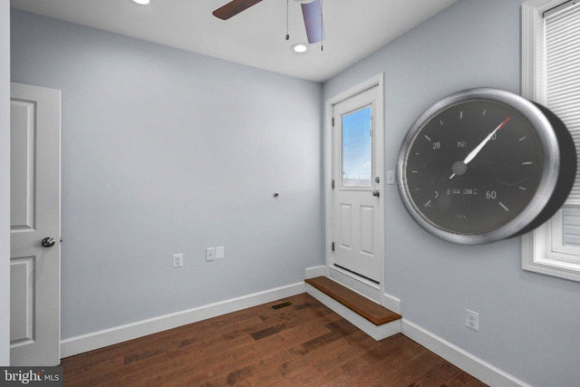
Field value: {"value": 40, "unit": "psi"}
